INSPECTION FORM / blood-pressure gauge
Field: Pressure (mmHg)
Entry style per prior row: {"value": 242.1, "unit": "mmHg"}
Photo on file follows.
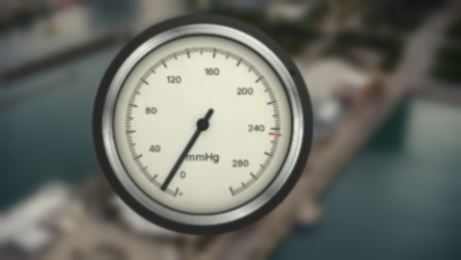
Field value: {"value": 10, "unit": "mmHg"}
